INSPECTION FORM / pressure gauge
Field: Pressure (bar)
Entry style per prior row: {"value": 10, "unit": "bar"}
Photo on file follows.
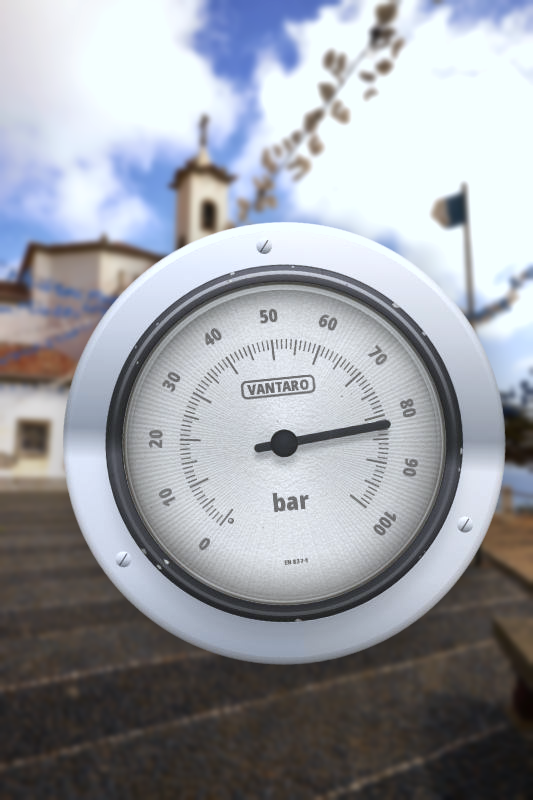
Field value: {"value": 82, "unit": "bar"}
